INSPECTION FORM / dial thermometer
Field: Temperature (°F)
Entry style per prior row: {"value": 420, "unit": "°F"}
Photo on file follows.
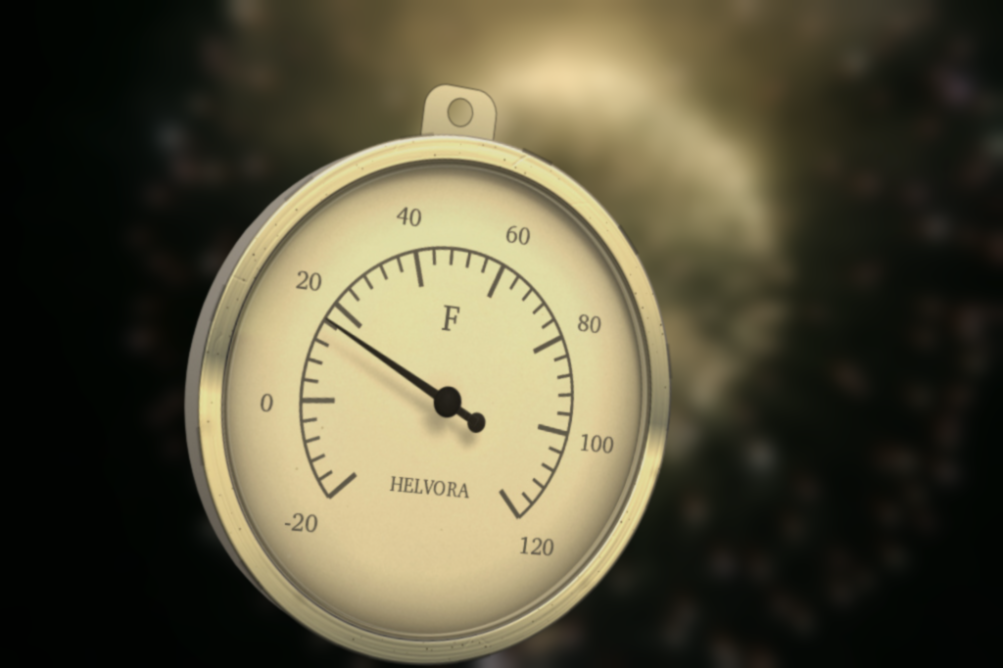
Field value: {"value": 16, "unit": "°F"}
